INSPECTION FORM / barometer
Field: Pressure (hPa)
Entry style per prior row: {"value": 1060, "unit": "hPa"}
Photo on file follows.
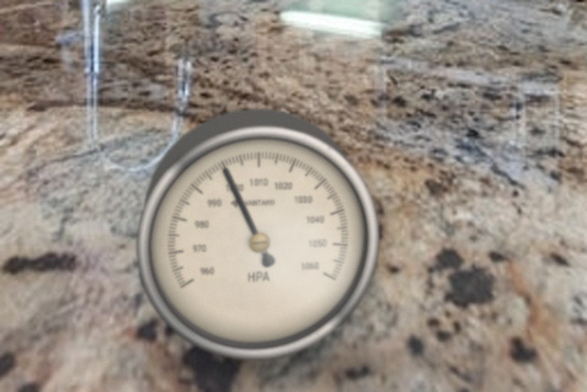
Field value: {"value": 1000, "unit": "hPa"}
